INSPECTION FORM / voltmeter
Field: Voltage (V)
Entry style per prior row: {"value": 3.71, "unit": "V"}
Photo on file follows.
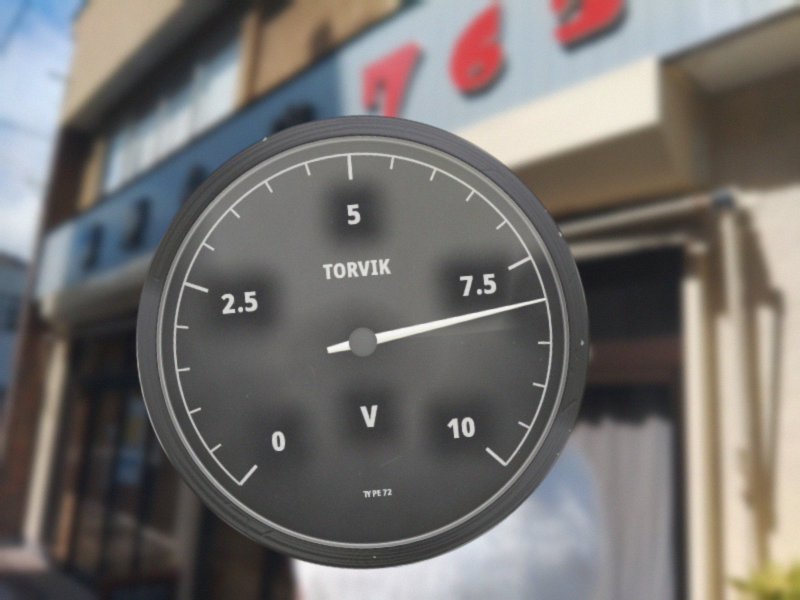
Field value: {"value": 8, "unit": "V"}
